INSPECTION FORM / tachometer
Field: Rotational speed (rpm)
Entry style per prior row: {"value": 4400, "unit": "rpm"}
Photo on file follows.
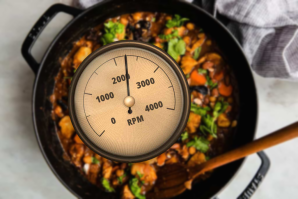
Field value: {"value": 2250, "unit": "rpm"}
